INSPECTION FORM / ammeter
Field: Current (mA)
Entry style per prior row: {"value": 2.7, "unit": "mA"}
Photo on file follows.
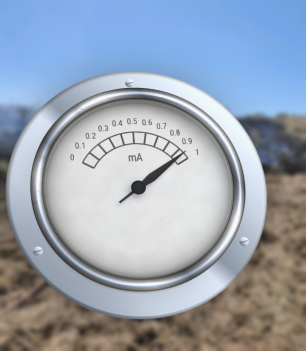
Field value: {"value": 0.95, "unit": "mA"}
